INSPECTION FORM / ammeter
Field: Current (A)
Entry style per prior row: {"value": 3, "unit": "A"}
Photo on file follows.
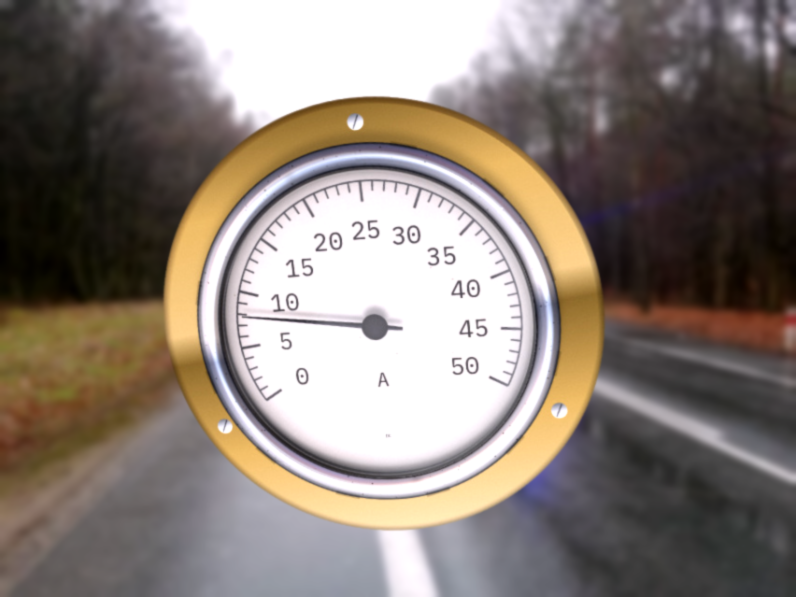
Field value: {"value": 8, "unit": "A"}
